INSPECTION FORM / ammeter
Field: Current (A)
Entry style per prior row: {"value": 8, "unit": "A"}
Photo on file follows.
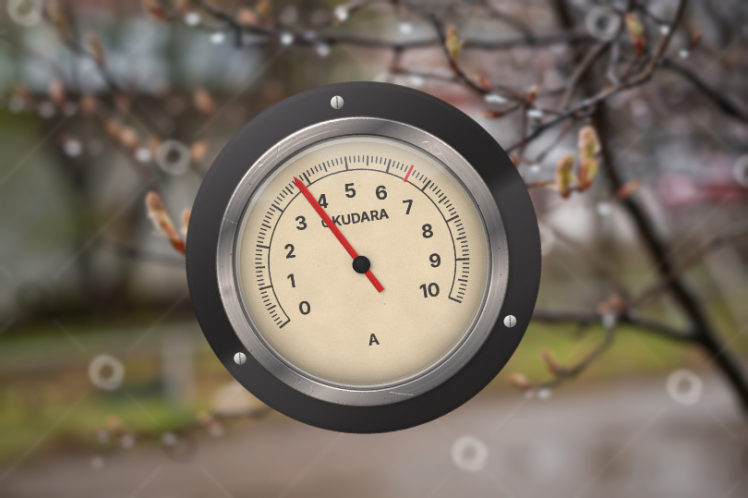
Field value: {"value": 3.8, "unit": "A"}
